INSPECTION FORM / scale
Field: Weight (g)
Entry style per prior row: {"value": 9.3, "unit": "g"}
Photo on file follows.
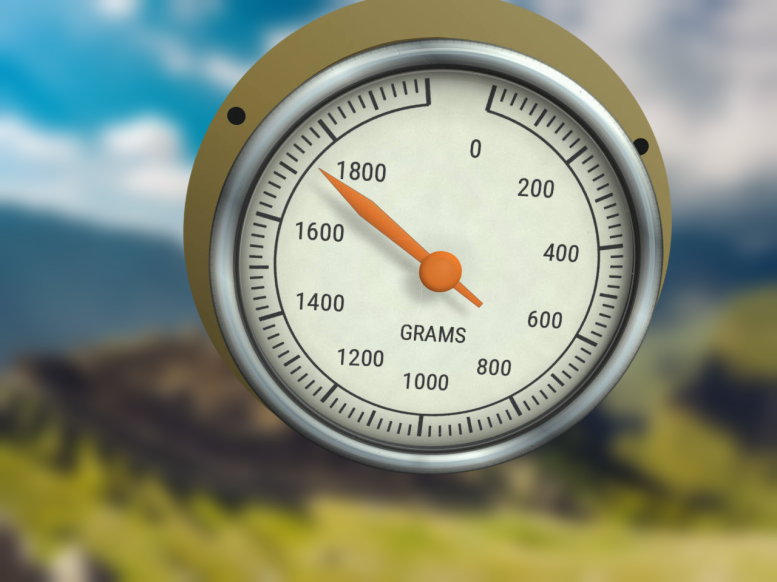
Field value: {"value": 1740, "unit": "g"}
